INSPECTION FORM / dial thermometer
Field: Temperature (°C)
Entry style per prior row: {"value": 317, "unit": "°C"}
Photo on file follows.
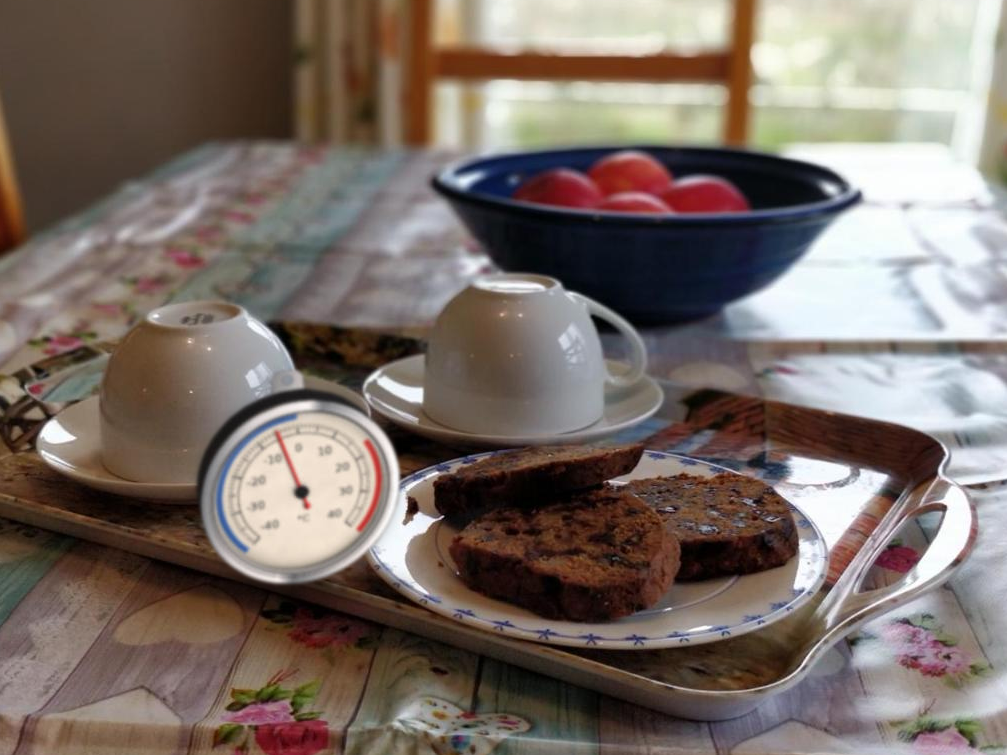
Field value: {"value": -5, "unit": "°C"}
